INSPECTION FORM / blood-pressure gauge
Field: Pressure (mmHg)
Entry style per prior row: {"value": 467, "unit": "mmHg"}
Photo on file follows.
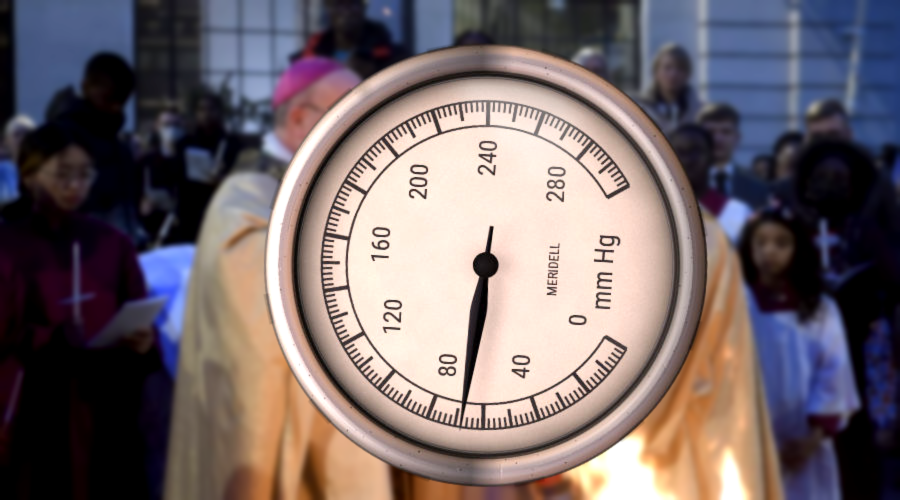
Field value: {"value": 68, "unit": "mmHg"}
